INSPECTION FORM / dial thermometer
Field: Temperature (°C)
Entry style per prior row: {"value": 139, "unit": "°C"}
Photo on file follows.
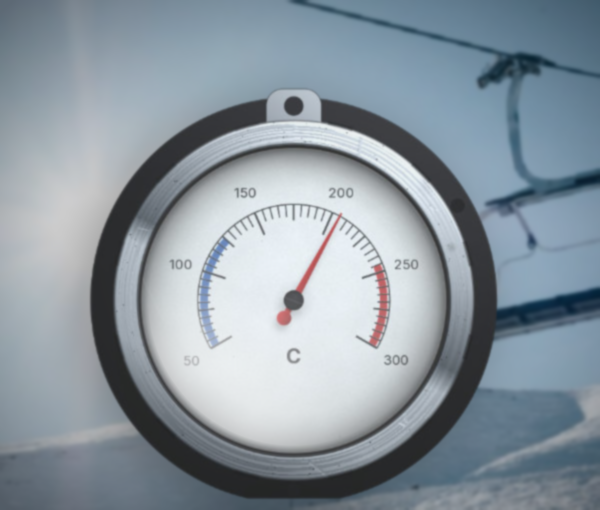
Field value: {"value": 205, "unit": "°C"}
